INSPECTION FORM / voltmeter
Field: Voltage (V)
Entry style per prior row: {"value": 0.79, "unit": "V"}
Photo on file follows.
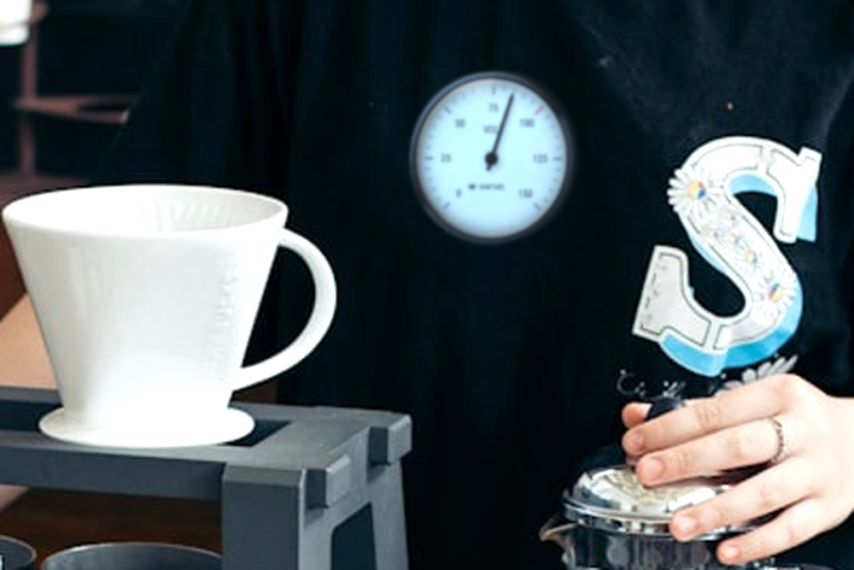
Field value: {"value": 85, "unit": "V"}
